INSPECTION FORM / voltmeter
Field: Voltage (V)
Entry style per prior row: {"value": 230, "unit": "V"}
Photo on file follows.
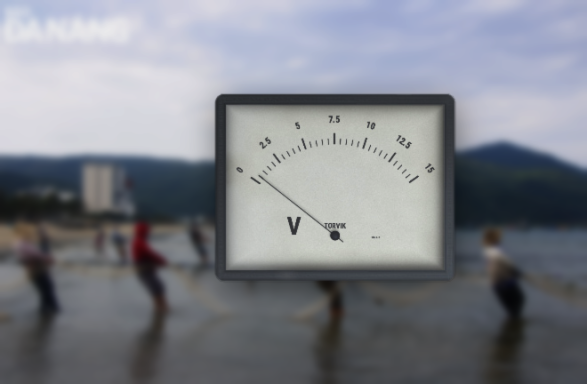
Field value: {"value": 0.5, "unit": "V"}
